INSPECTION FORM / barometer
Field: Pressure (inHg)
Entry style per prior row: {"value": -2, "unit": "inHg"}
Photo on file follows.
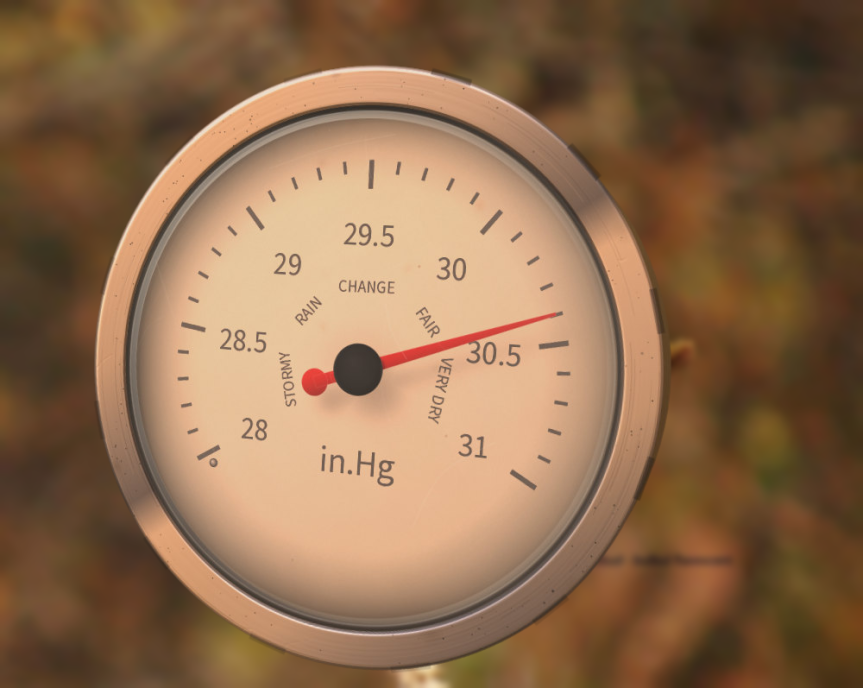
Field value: {"value": 30.4, "unit": "inHg"}
